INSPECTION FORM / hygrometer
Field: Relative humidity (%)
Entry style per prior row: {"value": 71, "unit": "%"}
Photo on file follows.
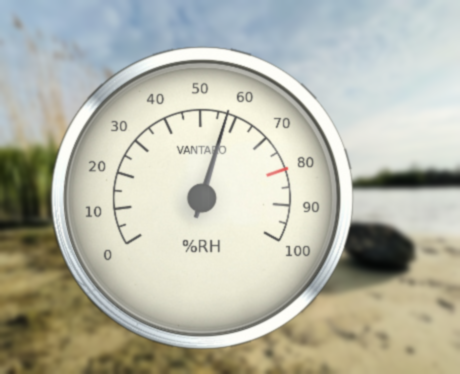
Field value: {"value": 57.5, "unit": "%"}
